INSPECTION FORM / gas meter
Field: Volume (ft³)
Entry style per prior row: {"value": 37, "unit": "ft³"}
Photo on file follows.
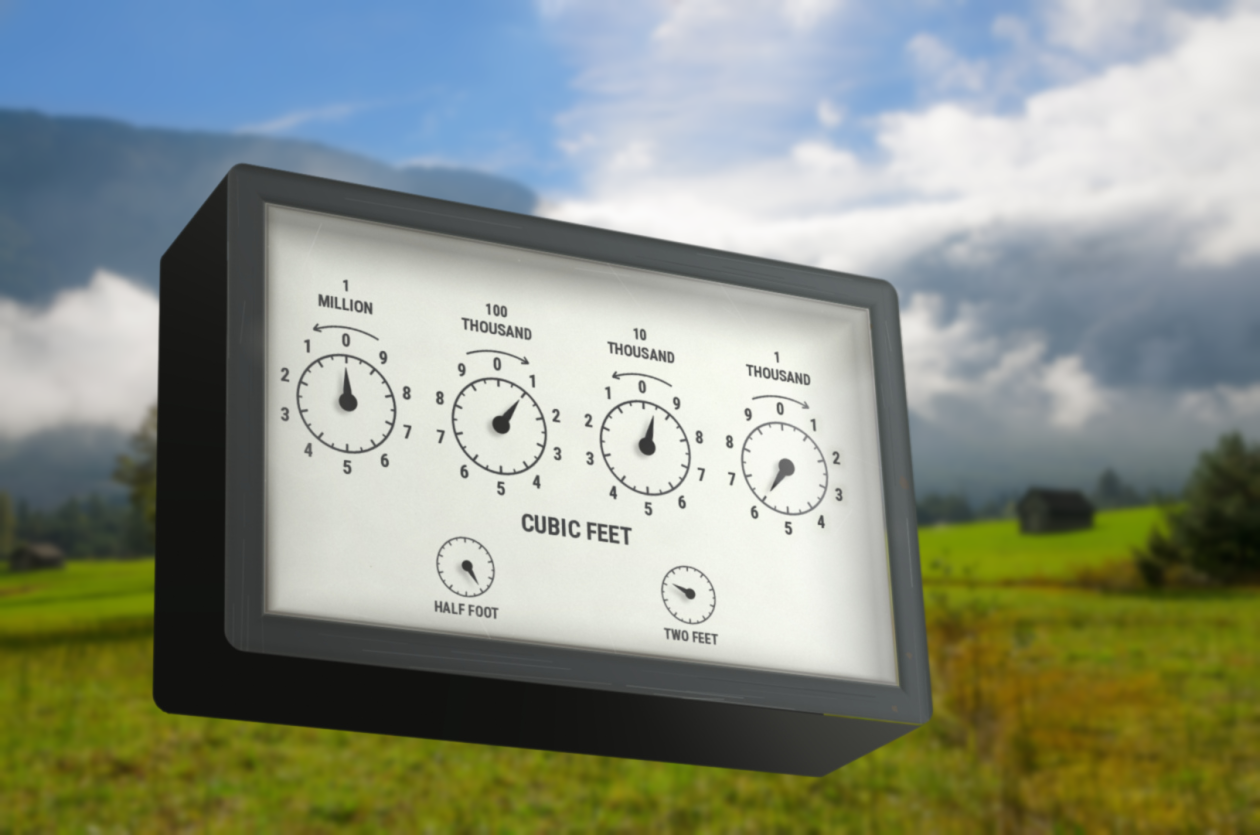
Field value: {"value": 9600, "unit": "ft³"}
